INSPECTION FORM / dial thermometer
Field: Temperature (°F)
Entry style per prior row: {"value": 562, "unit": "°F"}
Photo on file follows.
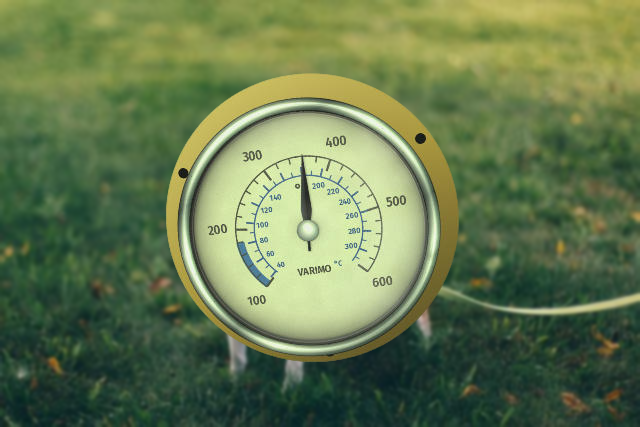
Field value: {"value": 360, "unit": "°F"}
